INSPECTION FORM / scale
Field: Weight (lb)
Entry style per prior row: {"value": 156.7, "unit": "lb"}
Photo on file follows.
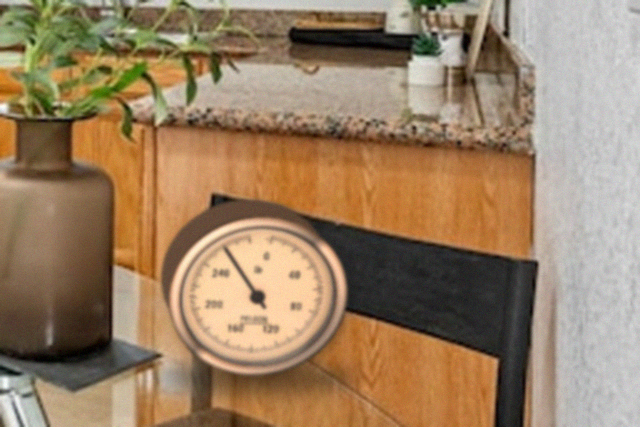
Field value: {"value": 260, "unit": "lb"}
